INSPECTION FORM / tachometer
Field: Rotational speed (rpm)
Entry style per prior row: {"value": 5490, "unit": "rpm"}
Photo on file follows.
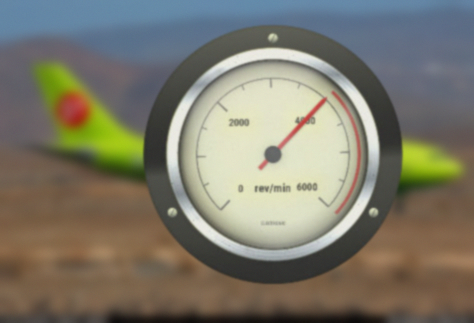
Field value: {"value": 4000, "unit": "rpm"}
